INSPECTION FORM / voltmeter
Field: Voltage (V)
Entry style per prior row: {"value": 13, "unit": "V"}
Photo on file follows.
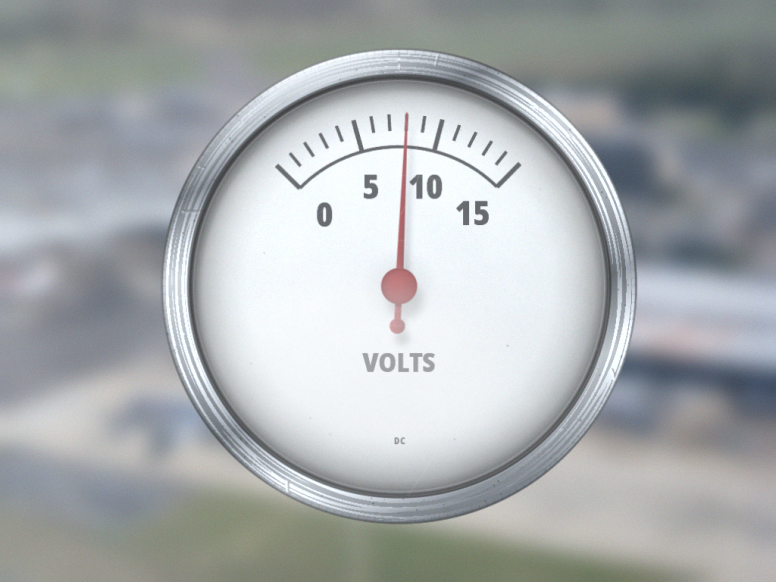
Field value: {"value": 8, "unit": "V"}
